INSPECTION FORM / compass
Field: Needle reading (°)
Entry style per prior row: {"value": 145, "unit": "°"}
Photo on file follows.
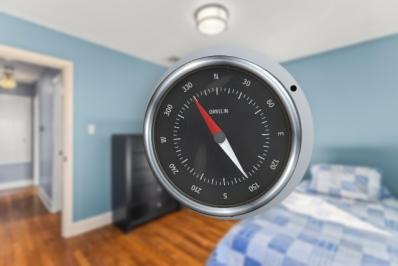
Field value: {"value": 330, "unit": "°"}
